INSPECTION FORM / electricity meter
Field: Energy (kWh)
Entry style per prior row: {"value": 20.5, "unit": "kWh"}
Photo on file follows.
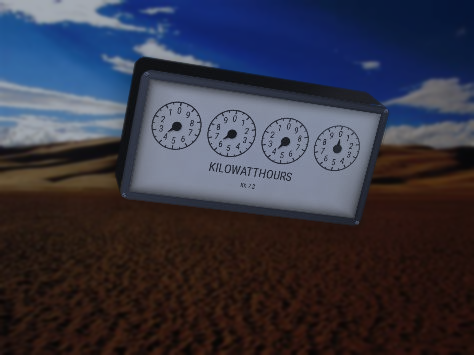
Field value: {"value": 3640, "unit": "kWh"}
